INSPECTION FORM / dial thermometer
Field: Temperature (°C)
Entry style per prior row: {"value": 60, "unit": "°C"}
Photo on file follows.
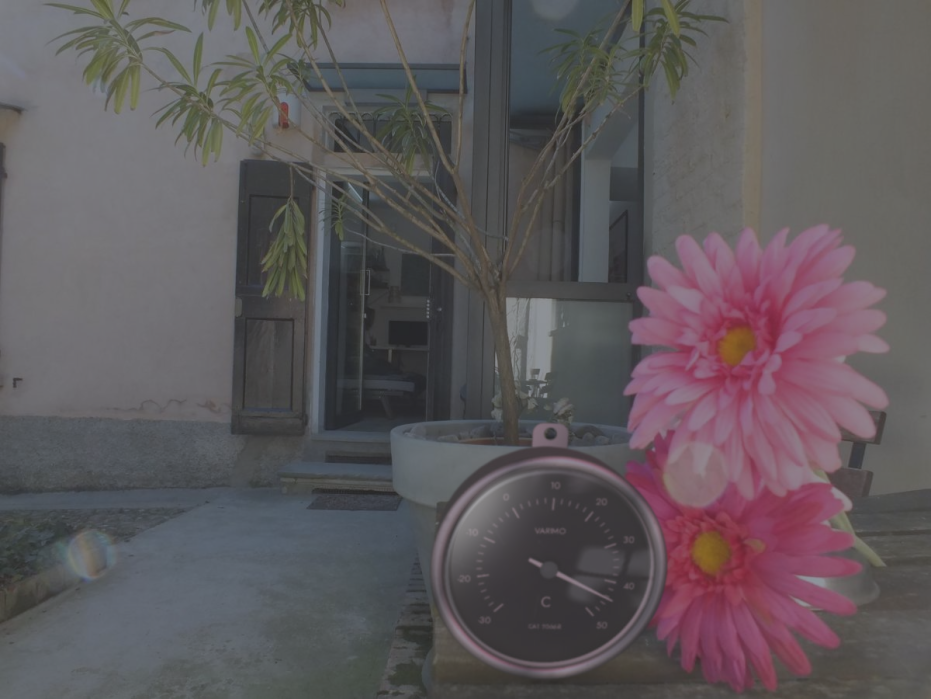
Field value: {"value": 44, "unit": "°C"}
